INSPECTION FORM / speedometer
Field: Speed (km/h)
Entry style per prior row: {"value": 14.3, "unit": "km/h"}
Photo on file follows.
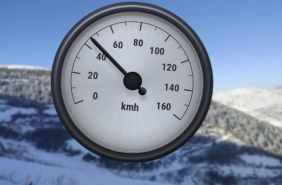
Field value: {"value": 45, "unit": "km/h"}
